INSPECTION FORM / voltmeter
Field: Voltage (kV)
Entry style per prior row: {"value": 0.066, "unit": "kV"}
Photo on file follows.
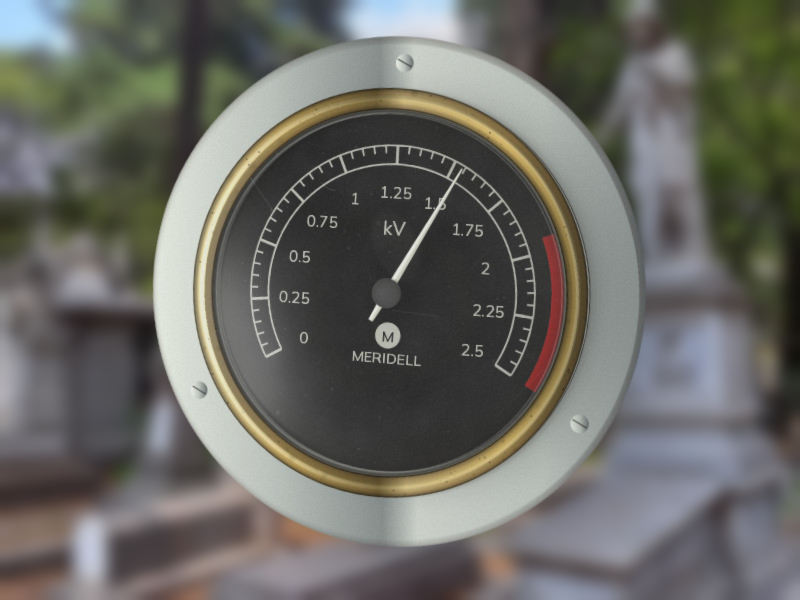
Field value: {"value": 1.55, "unit": "kV"}
